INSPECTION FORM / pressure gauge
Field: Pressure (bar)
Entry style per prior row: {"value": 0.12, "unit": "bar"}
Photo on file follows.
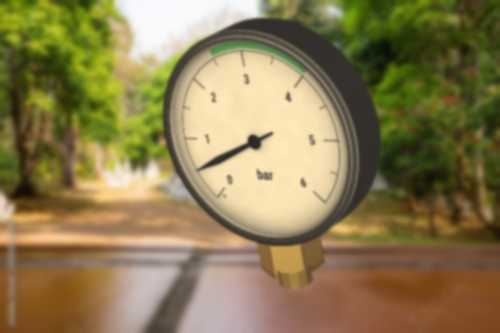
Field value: {"value": 0.5, "unit": "bar"}
